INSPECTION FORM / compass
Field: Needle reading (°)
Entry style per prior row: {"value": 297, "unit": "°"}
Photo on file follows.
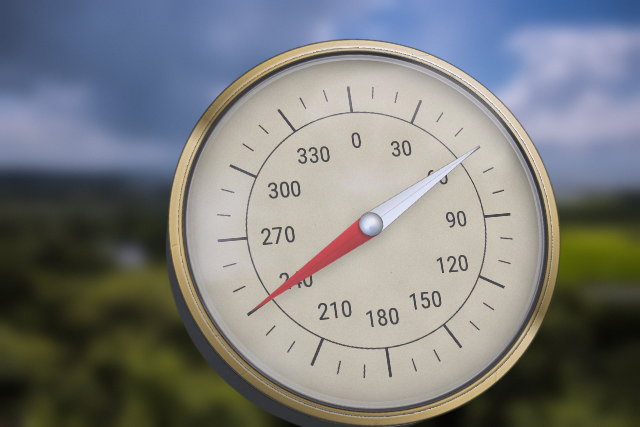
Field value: {"value": 240, "unit": "°"}
